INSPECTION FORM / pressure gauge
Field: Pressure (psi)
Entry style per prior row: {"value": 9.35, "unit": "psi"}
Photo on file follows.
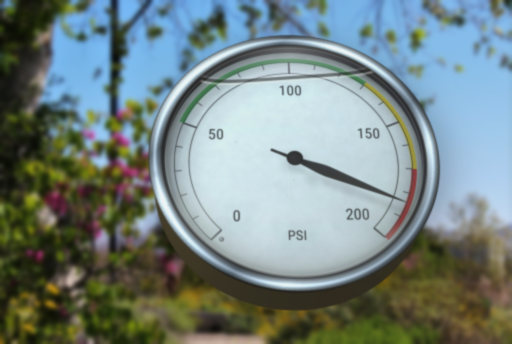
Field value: {"value": 185, "unit": "psi"}
